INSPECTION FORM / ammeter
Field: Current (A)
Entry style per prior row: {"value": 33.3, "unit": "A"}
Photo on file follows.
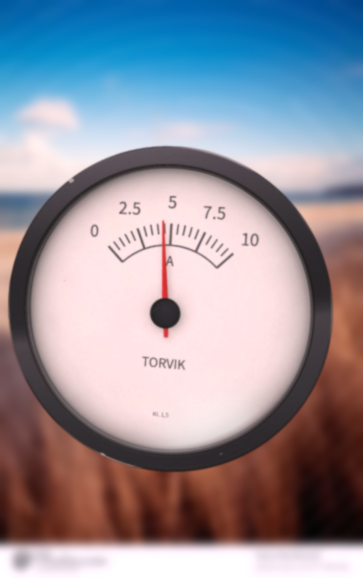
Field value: {"value": 4.5, "unit": "A"}
